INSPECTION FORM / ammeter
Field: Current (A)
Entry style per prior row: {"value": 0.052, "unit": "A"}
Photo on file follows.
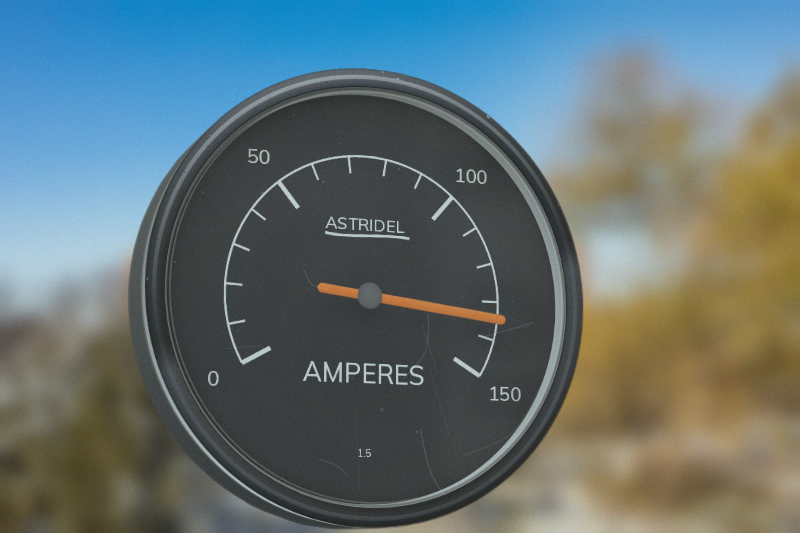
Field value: {"value": 135, "unit": "A"}
